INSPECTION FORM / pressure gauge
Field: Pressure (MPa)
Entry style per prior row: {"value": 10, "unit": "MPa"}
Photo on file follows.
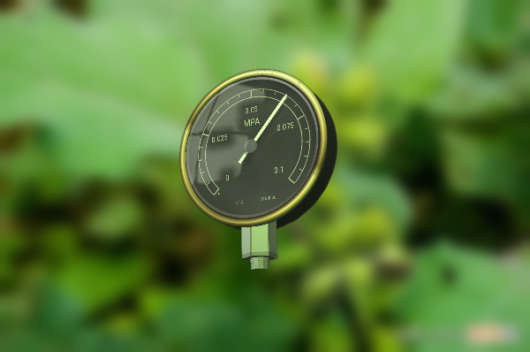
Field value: {"value": 0.065, "unit": "MPa"}
